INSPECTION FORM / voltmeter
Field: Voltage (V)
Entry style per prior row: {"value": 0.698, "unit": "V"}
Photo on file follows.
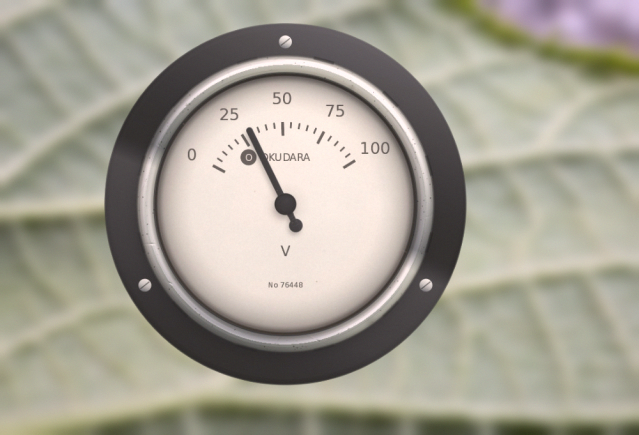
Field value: {"value": 30, "unit": "V"}
